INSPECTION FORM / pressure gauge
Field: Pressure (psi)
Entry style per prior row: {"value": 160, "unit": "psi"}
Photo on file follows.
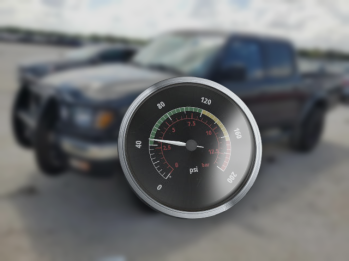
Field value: {"value": 45, "unit": "psi"}
